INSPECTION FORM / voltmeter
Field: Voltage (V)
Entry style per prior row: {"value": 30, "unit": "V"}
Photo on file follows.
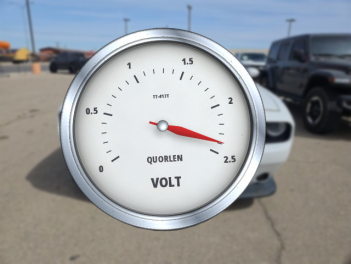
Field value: {"value": 2.4, "unit": "V"}
